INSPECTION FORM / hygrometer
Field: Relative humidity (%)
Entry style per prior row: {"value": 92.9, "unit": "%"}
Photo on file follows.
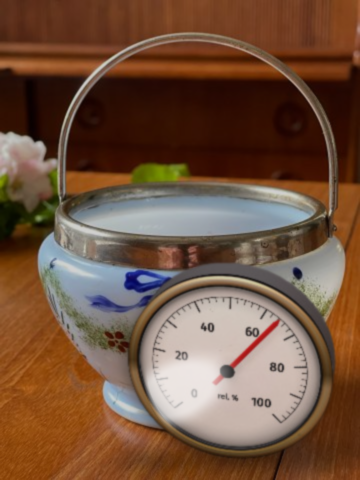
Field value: {"value": 64, "unit": "%"}
